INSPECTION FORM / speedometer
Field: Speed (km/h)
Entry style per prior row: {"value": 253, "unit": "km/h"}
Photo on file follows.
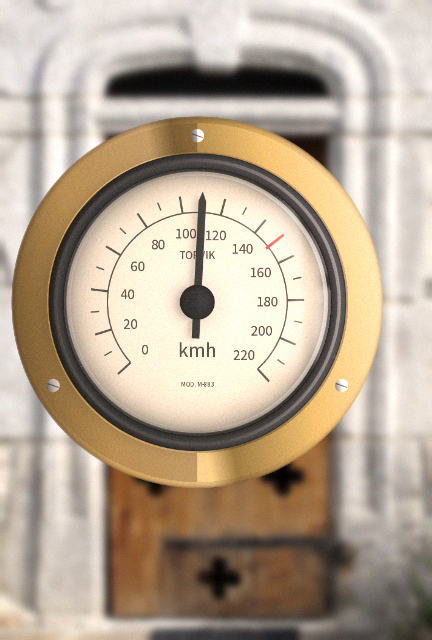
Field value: {"value": 110, "unit": "km/h"}
